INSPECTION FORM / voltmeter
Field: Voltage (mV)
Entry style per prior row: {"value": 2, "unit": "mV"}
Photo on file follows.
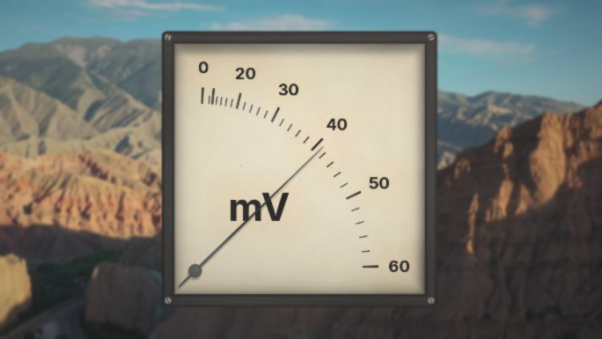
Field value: {"value": 41, "unit": "mV"}
